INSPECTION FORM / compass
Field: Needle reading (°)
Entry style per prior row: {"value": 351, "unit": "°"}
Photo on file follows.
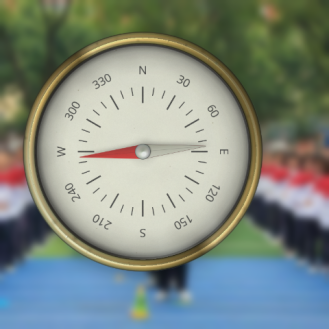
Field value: {"value": 265, "unit": "°"}
